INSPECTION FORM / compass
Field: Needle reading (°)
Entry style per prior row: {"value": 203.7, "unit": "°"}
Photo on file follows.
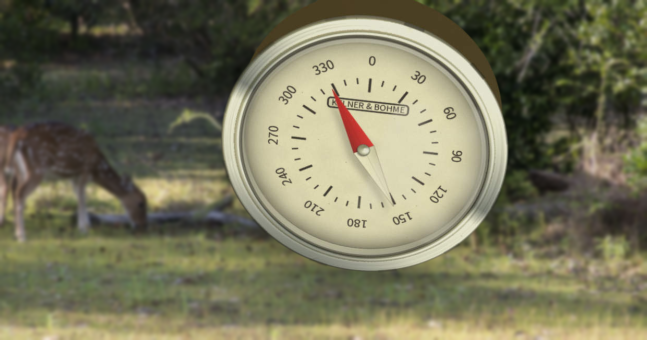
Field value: {"value": 330, "unit": "°"}
